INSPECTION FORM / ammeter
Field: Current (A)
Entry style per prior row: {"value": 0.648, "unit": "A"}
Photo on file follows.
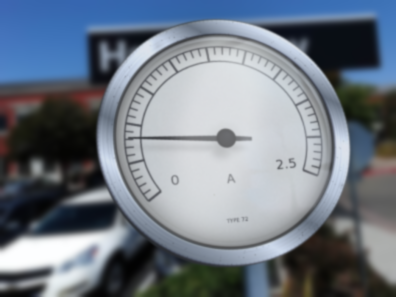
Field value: {"value": 0.4, "unit": "A"}
